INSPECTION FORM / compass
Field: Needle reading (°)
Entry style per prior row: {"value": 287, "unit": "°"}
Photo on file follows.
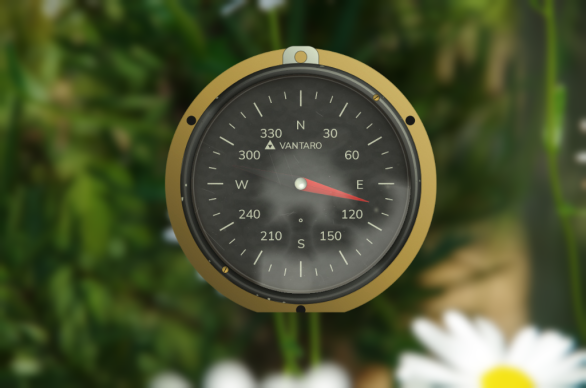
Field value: {"value": 105, "unit": "°"}
